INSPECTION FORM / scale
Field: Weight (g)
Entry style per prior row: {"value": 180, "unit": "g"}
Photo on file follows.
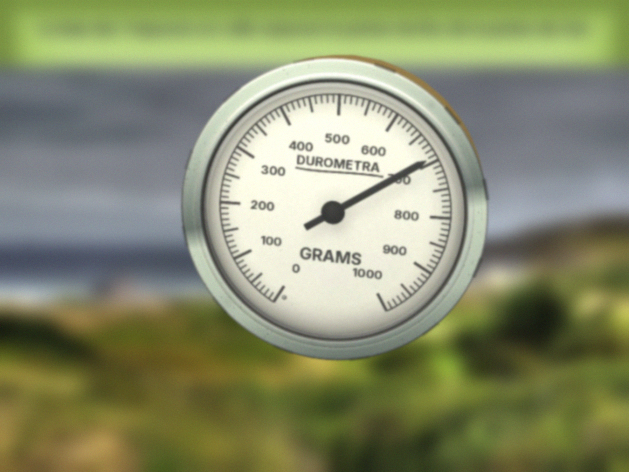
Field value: {"value": 690, "unit": "g"}
